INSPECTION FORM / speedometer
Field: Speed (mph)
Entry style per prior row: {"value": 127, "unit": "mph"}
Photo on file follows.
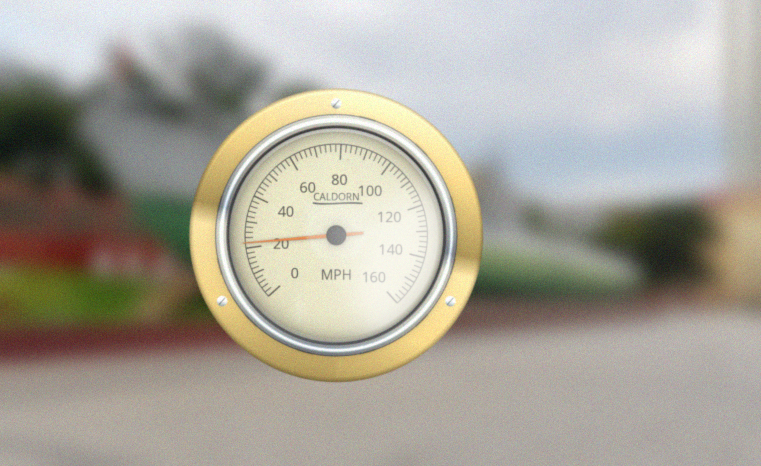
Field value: {"value": 22, "unit": "mph"}
